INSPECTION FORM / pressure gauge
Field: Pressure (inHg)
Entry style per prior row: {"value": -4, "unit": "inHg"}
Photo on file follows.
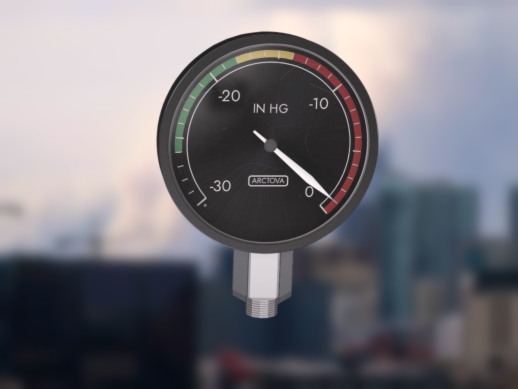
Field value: {"value": -1, "unit": "inHg"}
